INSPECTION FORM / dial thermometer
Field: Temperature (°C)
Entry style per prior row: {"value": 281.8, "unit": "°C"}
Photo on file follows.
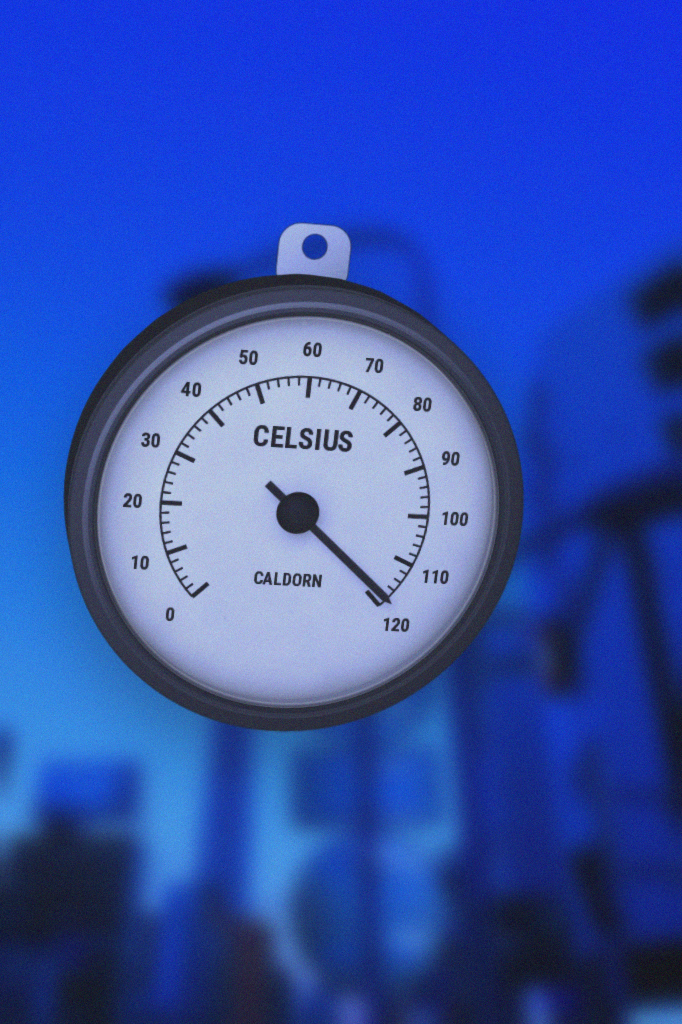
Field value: {"value": 118, "unit": "°C"}
